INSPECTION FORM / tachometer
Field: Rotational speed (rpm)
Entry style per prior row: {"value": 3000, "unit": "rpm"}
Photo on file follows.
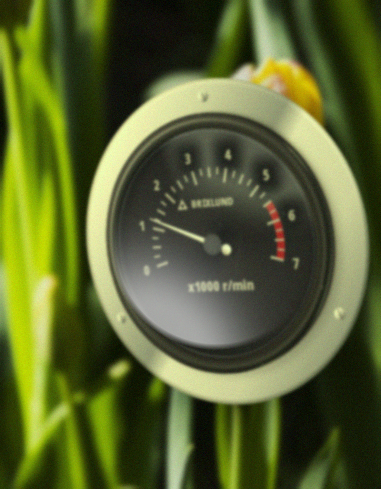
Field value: {"value": 1250, "unit": "rpm"}
